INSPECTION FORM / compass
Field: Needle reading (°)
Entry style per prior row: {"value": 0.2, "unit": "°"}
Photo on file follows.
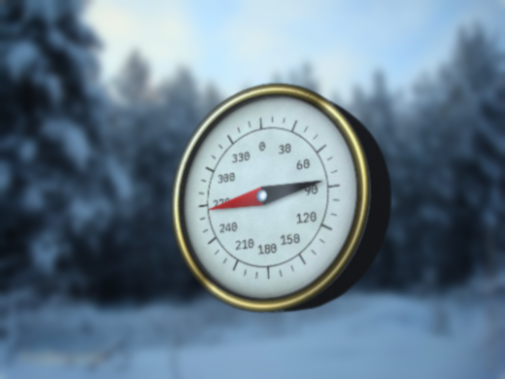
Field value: {"value": 265, "unit": "°"}
